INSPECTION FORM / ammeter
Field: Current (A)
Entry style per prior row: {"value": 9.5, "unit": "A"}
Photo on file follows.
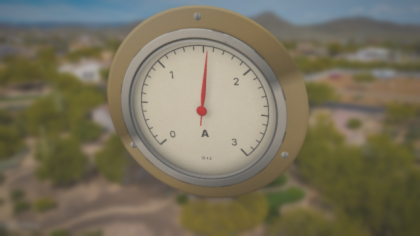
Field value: {"value": 1.55, "unit": "A"}
